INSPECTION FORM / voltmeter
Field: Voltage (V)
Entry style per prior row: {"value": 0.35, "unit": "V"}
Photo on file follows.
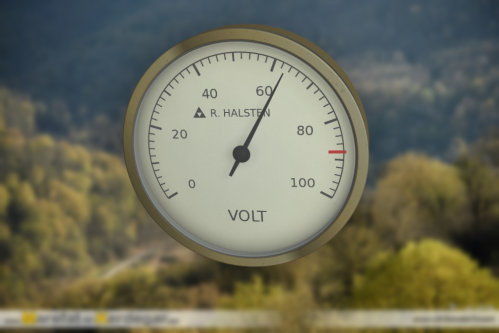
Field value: {"value": 63, "unit": "V"}
